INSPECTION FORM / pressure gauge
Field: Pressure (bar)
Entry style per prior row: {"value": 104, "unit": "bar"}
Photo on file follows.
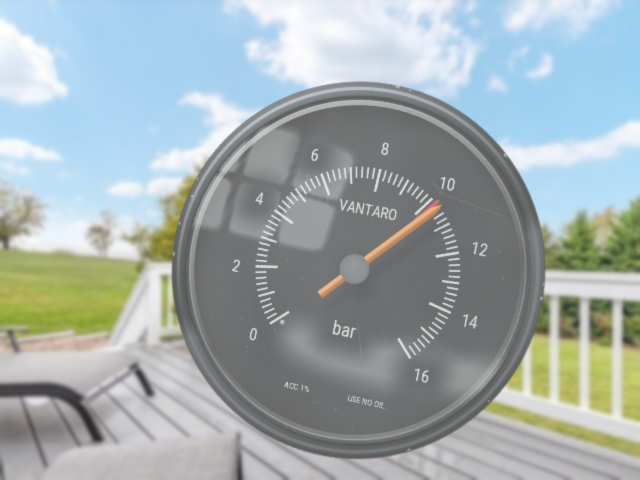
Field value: {"value": 10.4, "unit": "bar"}
